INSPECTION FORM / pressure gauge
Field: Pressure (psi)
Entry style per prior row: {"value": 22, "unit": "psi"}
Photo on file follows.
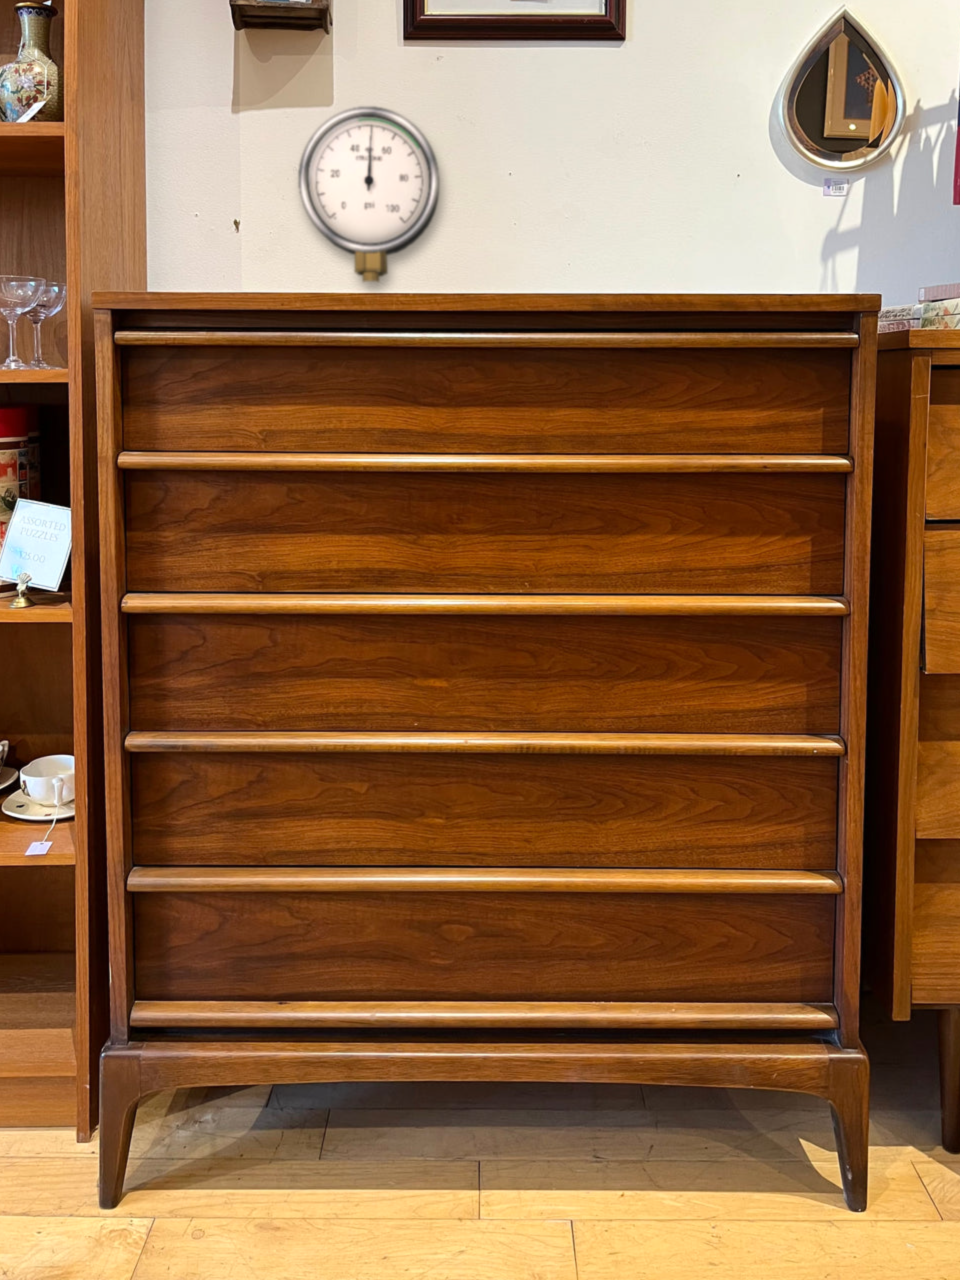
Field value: {"value": 50, "unit": "psi"}
